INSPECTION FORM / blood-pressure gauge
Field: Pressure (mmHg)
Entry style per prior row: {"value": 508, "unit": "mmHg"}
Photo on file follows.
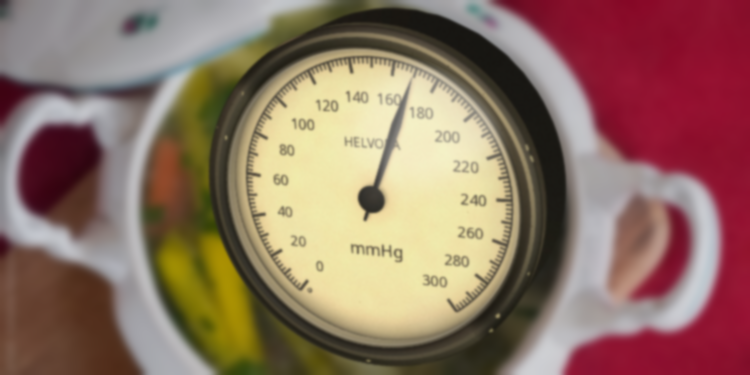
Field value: {"value": 170, "unit": "mmHg"}
